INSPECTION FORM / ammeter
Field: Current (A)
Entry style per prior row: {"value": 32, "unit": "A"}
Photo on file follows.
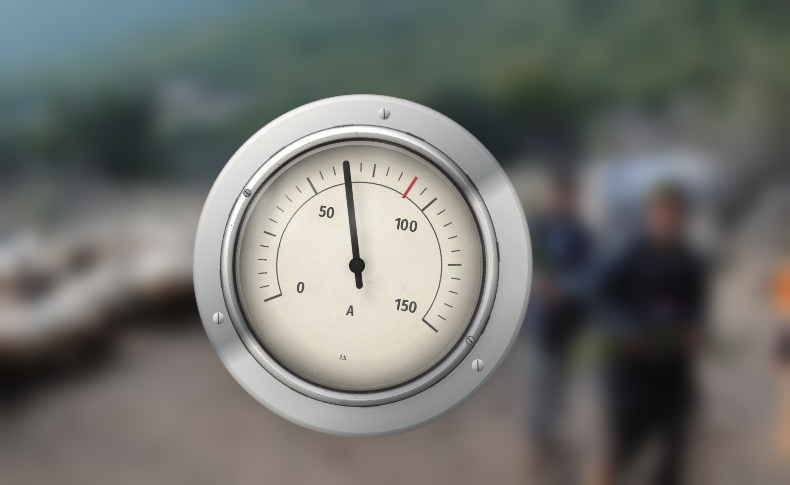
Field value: {"value": 65, "unit": "A"}
